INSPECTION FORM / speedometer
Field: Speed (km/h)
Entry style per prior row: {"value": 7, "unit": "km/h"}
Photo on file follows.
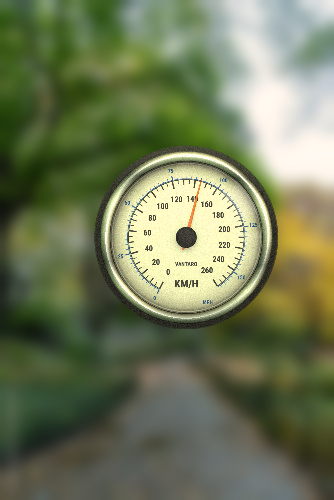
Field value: {"value": 145, "unit": "km/h"}
